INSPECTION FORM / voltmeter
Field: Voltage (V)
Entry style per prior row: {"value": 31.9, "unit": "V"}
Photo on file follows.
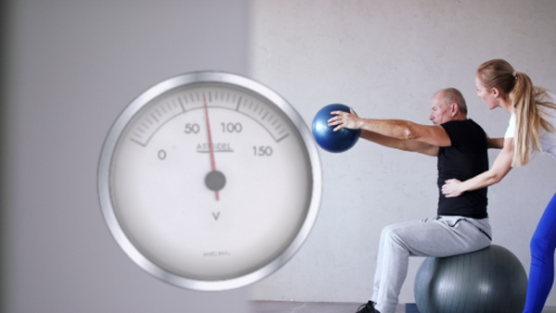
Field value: {"value": 70, "unit": "V"}
